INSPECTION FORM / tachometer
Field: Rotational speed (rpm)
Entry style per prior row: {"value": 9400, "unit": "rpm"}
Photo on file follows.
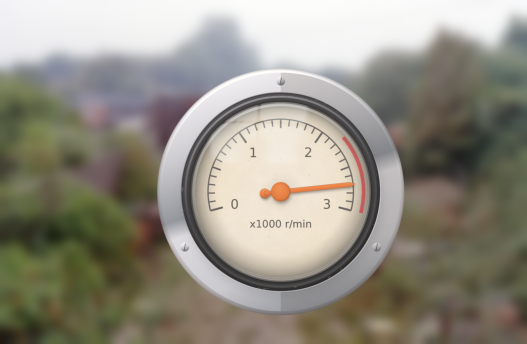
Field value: {"value": 2700, "unit": "rpm"}
